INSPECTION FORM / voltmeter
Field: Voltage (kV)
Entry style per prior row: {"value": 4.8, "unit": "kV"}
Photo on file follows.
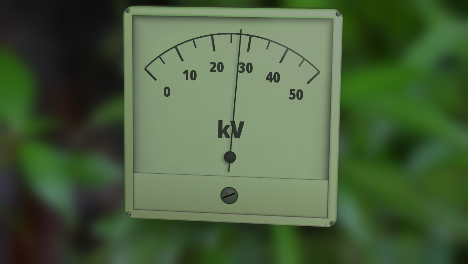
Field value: {"value": 27.5, "unit": "kV"}
